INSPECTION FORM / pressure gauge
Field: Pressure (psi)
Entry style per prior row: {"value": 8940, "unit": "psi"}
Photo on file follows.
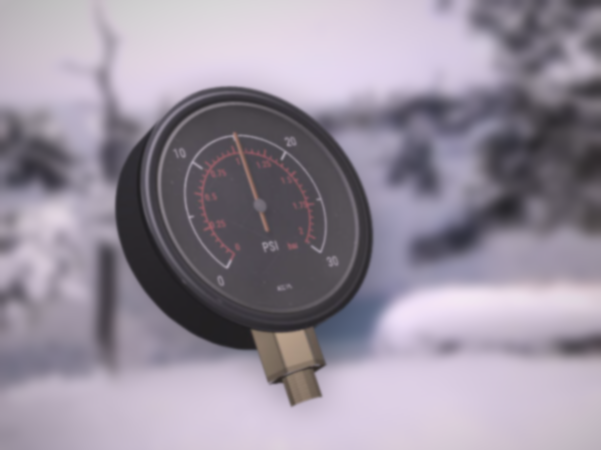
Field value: {"value": 15, "unit": "psi"}
